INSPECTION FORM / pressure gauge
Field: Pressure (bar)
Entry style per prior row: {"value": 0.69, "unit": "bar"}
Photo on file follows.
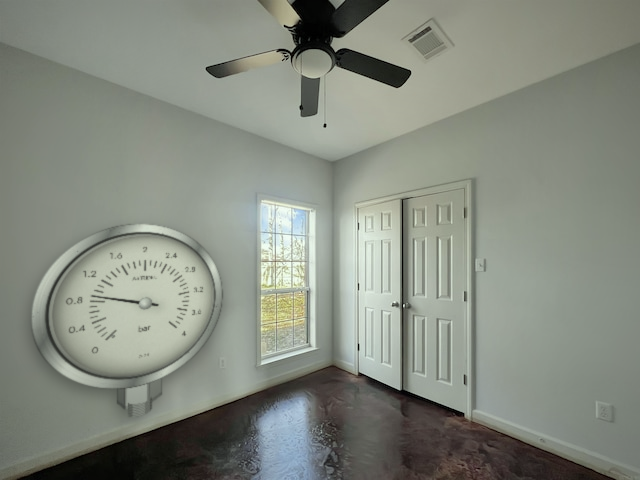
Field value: {"value": 0.9, "unit": "bar"}
